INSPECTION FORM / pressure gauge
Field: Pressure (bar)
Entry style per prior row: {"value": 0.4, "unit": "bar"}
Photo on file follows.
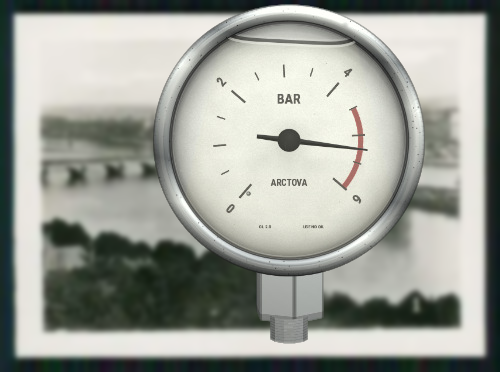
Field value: {"value": 5.25, "unit": "bar"}
